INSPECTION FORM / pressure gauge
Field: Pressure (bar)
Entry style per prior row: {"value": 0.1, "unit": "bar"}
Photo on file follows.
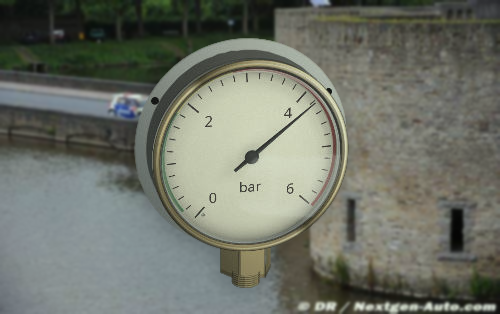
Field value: {"value": 4.2, "unit": "bar"}
